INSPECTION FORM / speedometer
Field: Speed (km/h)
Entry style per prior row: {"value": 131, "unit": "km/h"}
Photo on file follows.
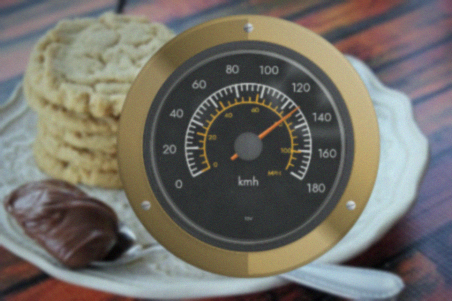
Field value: {"value": 128, "unit": "km/h"}
